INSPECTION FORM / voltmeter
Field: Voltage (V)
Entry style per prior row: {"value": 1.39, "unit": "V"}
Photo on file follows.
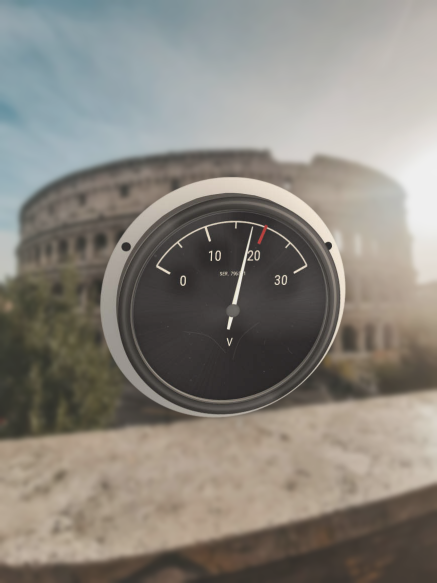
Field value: {"value": 17.5, "unit": "V"}
